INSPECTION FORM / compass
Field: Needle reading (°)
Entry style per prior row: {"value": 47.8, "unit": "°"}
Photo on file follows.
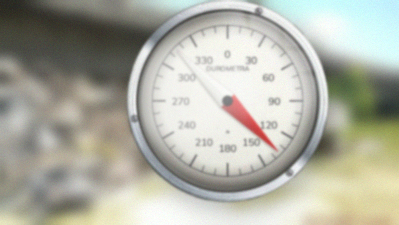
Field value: {"value": 135, "unit": "°"}
